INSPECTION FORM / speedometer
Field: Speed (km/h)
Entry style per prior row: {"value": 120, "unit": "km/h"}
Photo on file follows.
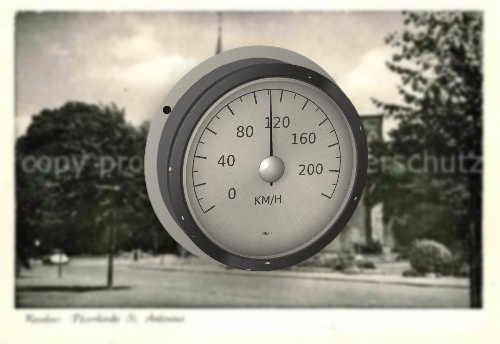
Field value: {"value": 110, "unit": "km/h"}
